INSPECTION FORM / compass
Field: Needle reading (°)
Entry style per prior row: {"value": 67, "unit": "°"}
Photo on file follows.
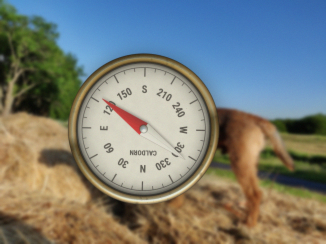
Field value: {"value": 125, "unit": "°"}
